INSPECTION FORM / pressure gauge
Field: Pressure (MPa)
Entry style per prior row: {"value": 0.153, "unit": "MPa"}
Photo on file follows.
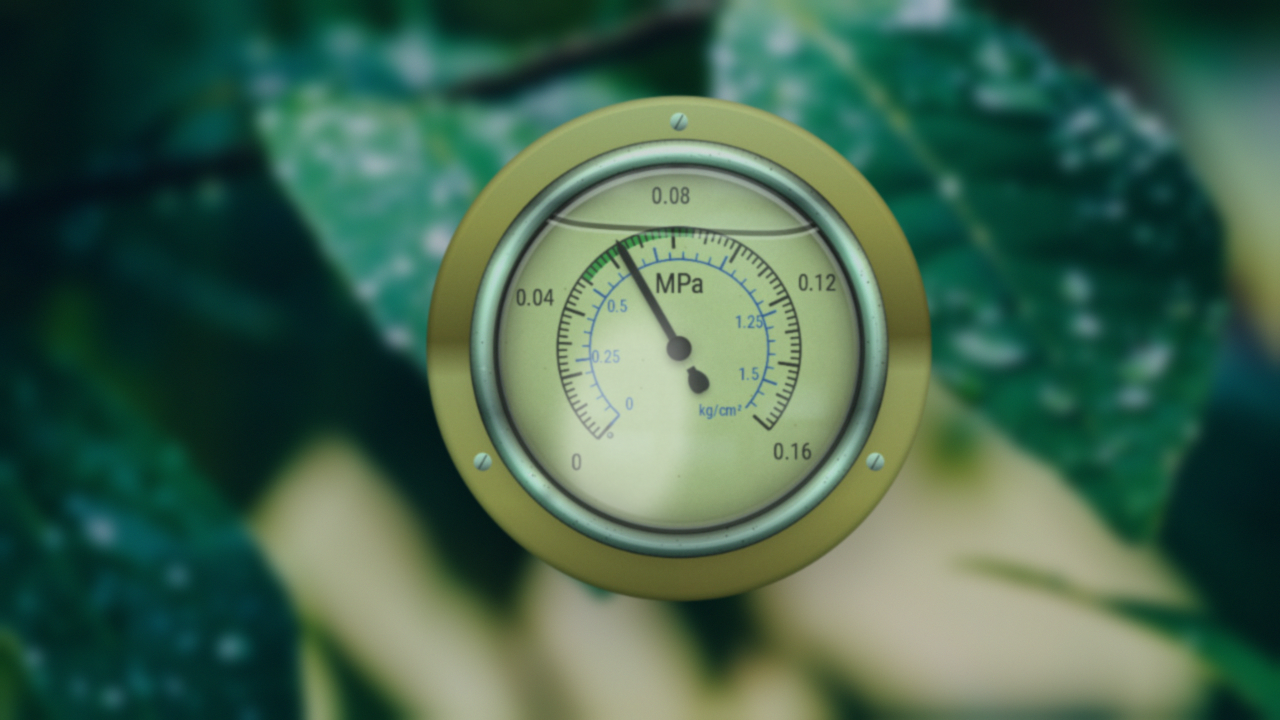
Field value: {"value": 0.064, "unit": "MPa"}
